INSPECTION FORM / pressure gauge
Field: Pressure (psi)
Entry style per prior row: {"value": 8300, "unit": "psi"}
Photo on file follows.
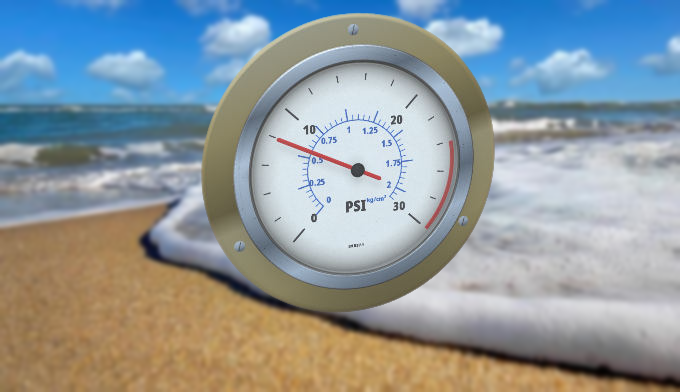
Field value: {"value": 8, "unit": "psi"}
